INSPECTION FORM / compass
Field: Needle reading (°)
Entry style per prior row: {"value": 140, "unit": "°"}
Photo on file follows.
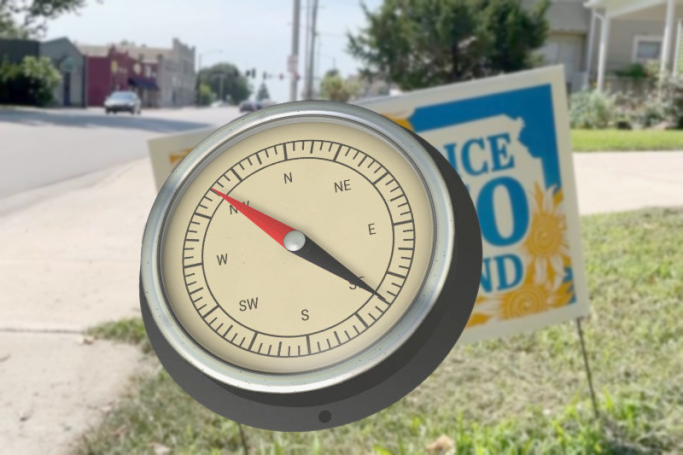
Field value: {"value": 315, "unit": "°"}
